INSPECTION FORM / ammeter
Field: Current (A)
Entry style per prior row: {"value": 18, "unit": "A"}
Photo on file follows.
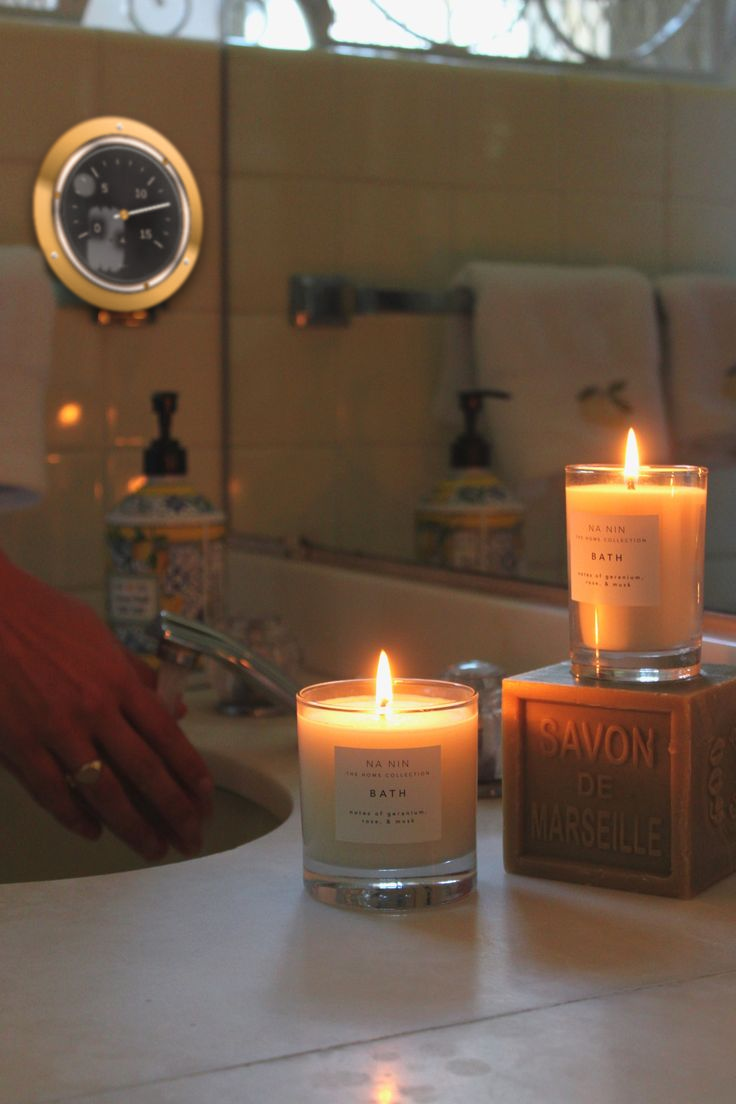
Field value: {"value": 12, "unit": "A"}
